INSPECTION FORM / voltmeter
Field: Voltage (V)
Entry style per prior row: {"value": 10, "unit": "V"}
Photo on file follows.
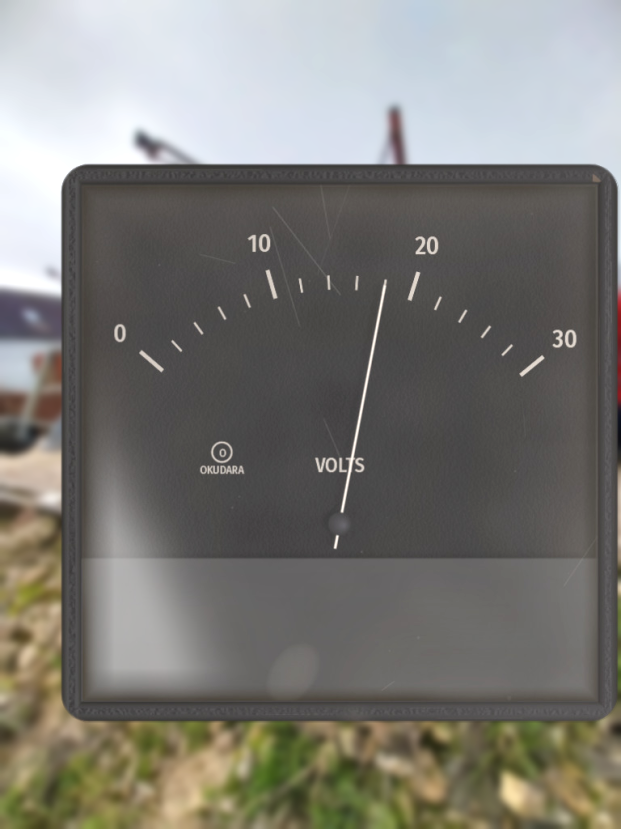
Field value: {"value": 18, "unit": "V"}
